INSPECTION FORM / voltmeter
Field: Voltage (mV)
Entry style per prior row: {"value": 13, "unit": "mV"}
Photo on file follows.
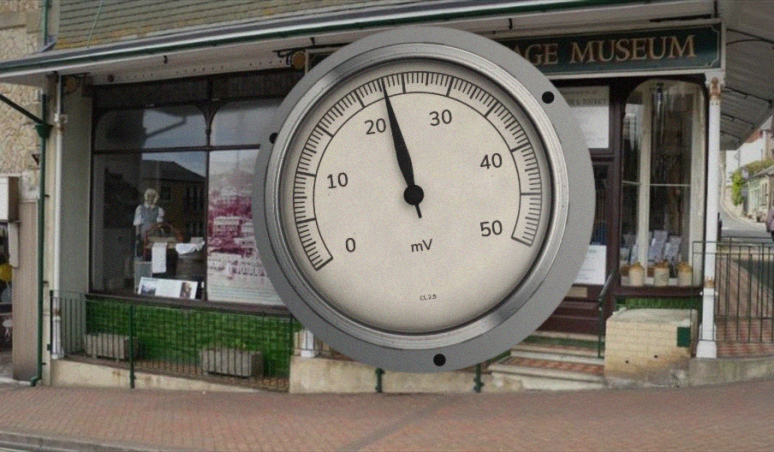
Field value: {"value": 23, "unit": "mV"}
